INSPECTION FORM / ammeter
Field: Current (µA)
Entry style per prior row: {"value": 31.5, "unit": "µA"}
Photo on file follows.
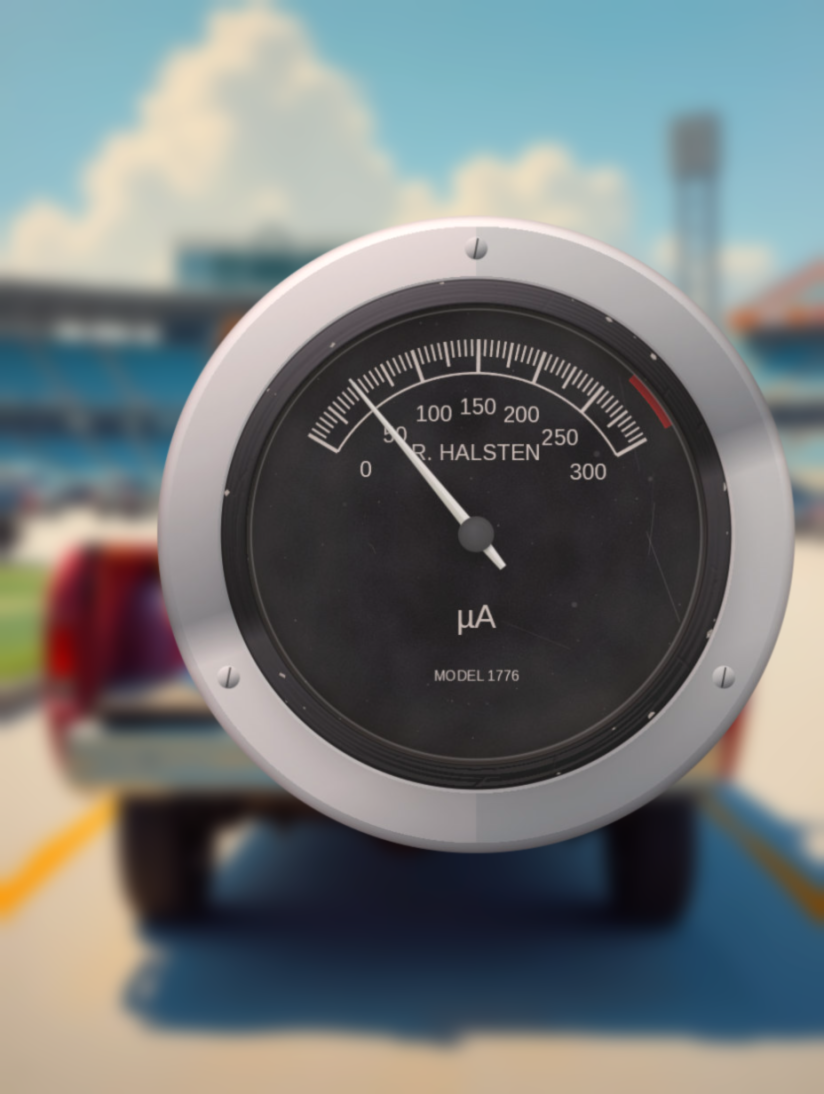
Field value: {"value": 50, "unit": "µA"}
